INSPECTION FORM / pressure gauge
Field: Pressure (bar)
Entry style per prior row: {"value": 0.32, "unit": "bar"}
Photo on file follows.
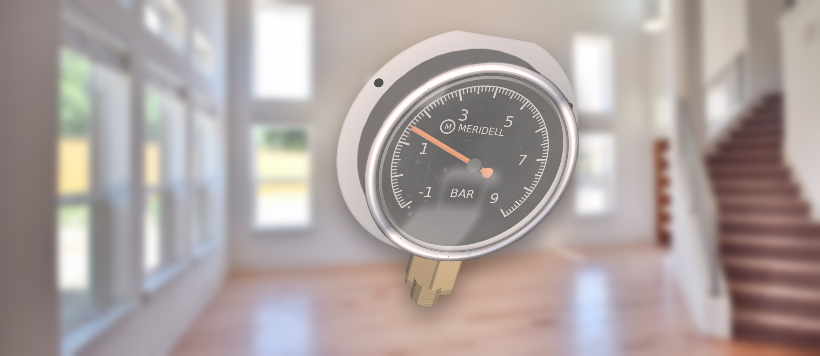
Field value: {"value": 1.5, "unit": "bar"}
